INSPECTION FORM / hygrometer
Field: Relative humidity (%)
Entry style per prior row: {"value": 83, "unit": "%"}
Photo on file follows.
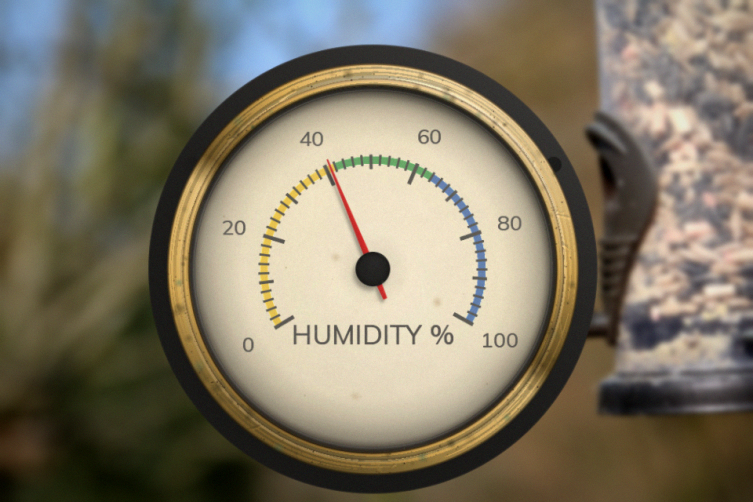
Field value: {"value": 41, "unit": "%"}
